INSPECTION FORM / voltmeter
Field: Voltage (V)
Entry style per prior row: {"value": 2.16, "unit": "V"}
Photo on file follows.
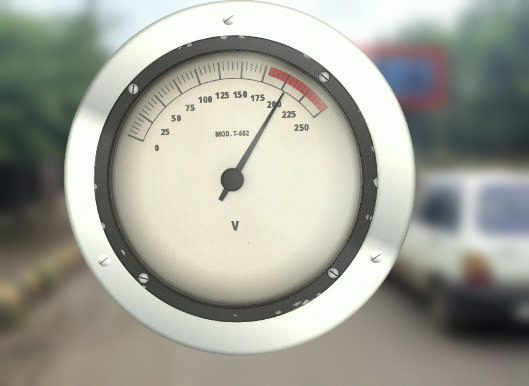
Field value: {"value": 205, "unit": "V"}
